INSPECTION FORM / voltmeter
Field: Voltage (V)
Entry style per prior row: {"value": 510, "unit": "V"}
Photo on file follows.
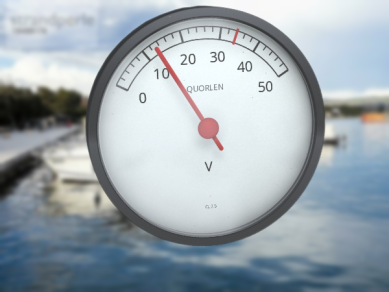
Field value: {"value": 13, "unit": "V"}
